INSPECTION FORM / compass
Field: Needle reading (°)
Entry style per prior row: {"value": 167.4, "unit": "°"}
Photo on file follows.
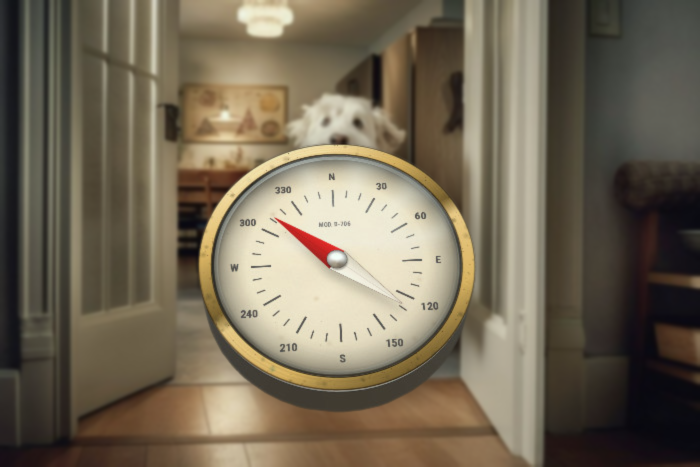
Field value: {"value": 310, "unit": "°"}
